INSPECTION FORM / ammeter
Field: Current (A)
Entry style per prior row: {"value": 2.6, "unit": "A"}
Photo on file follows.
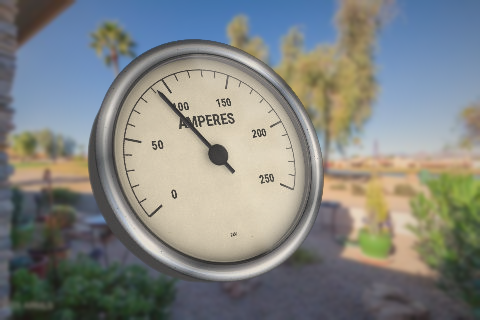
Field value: {"value": 90, "unit": "A"}
